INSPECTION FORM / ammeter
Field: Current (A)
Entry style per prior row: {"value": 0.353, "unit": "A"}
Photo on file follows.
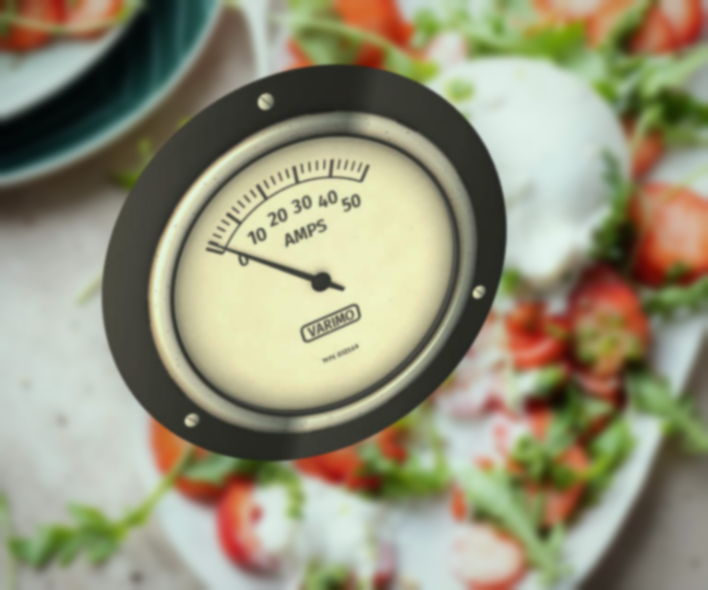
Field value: {"value": 2, "unit": "A"}
